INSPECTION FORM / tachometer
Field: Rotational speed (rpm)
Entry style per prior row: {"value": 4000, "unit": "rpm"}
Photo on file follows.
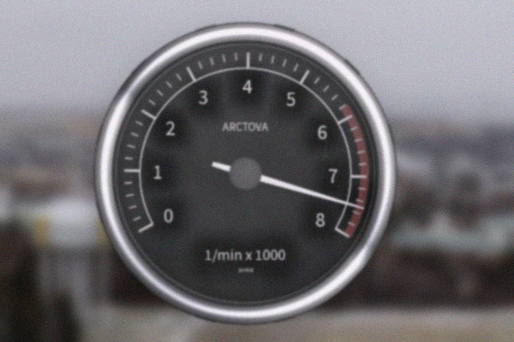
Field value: {"value": 7500, "unit": "rpm"}
